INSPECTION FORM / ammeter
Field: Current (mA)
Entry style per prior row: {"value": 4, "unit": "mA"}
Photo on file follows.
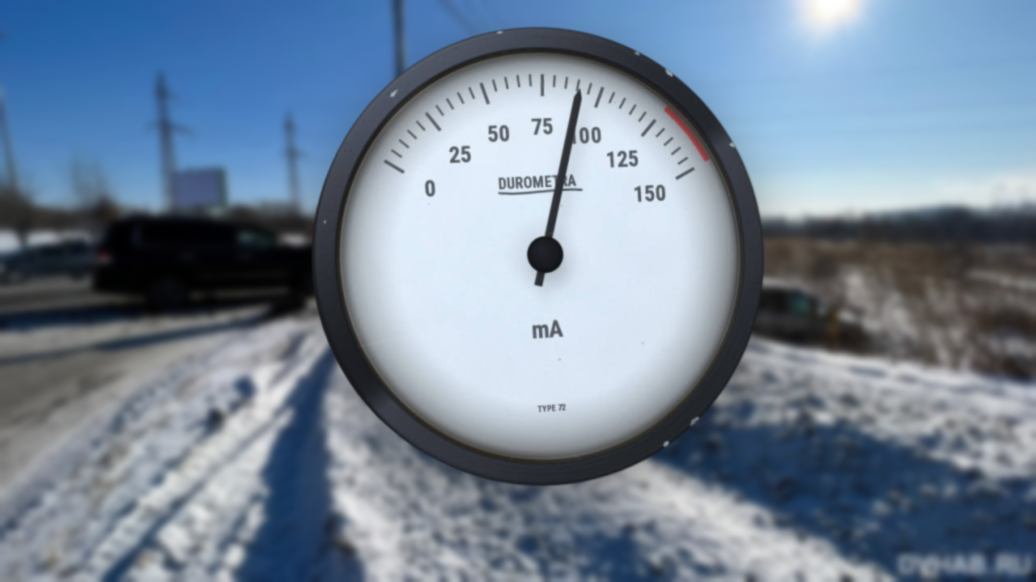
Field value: {"value": 90, "unit": "mA"}
